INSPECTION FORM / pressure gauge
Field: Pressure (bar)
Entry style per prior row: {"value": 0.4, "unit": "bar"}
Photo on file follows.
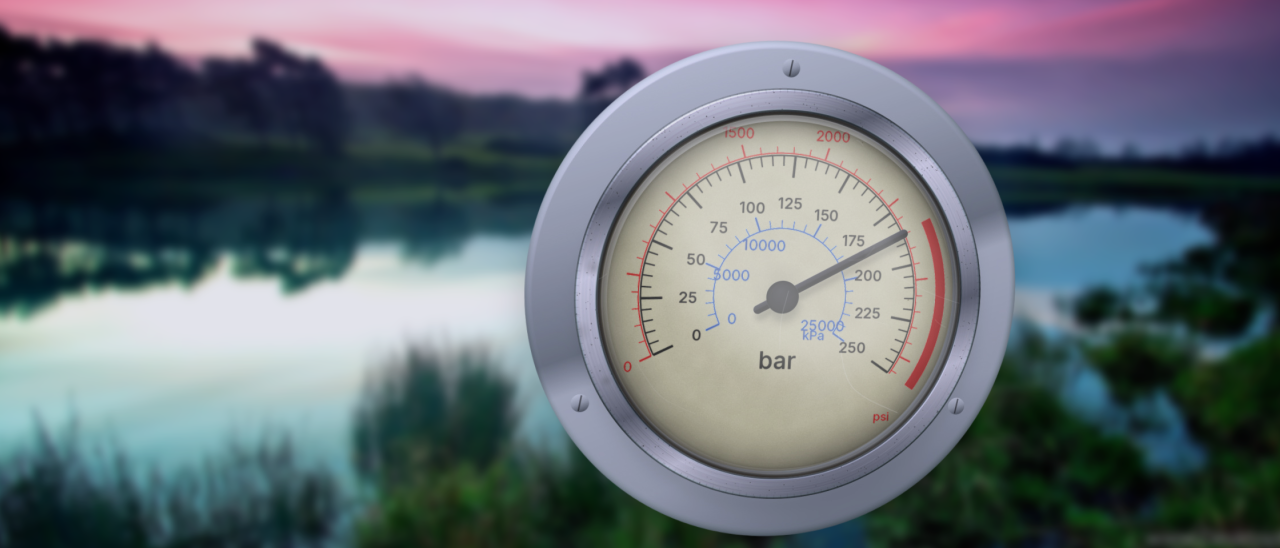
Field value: {"value": 185, "unit": "bar"}
